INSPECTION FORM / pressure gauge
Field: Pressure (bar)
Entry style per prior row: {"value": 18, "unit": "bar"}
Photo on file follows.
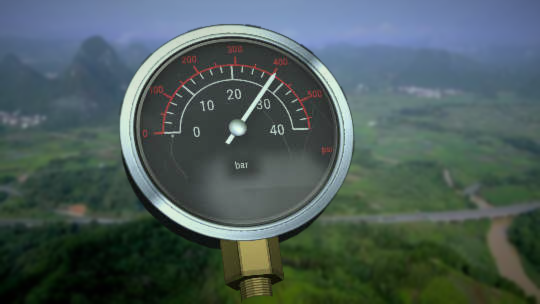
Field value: {"value": 28, "unit": "bar"}
